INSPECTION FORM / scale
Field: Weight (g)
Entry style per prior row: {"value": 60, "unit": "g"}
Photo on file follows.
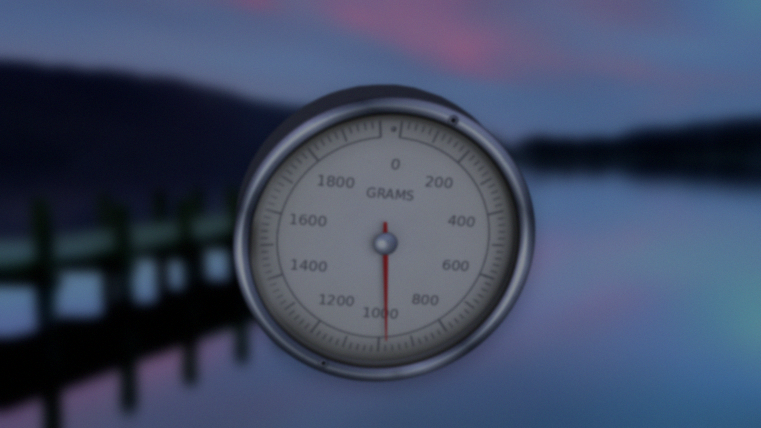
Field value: {"value": 980, "unit": "g"}
